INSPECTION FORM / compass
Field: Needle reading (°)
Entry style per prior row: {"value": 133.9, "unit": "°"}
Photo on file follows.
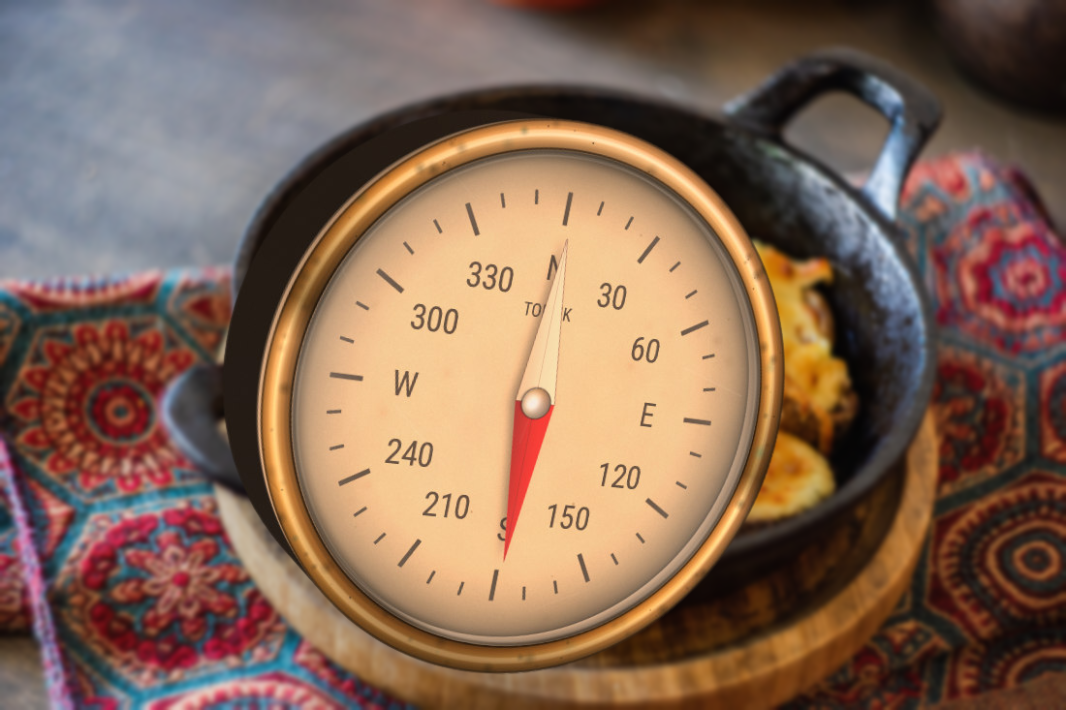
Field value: {"value": 180, "unit": "°"}
